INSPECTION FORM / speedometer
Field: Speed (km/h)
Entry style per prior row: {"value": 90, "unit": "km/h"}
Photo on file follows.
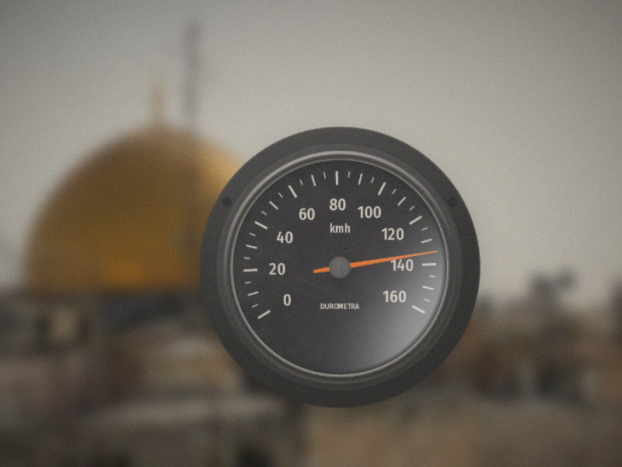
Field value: {"value": 135, "unit": "km/h"}
